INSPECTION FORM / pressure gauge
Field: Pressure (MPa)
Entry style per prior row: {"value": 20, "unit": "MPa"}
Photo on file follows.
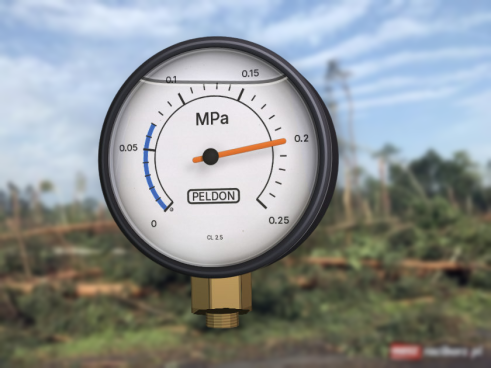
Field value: {"value": 0.2, "unit": "MPa"}
